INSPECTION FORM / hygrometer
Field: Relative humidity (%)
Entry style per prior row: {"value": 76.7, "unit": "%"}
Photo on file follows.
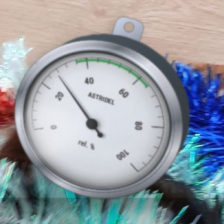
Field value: {"value": 28, "unit": "%"}
